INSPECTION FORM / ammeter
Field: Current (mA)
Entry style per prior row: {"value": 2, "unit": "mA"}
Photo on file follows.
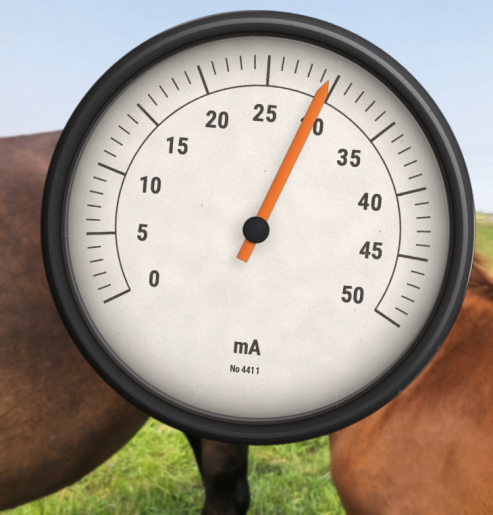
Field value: {"value": 29.5, "unit": "mA"}
